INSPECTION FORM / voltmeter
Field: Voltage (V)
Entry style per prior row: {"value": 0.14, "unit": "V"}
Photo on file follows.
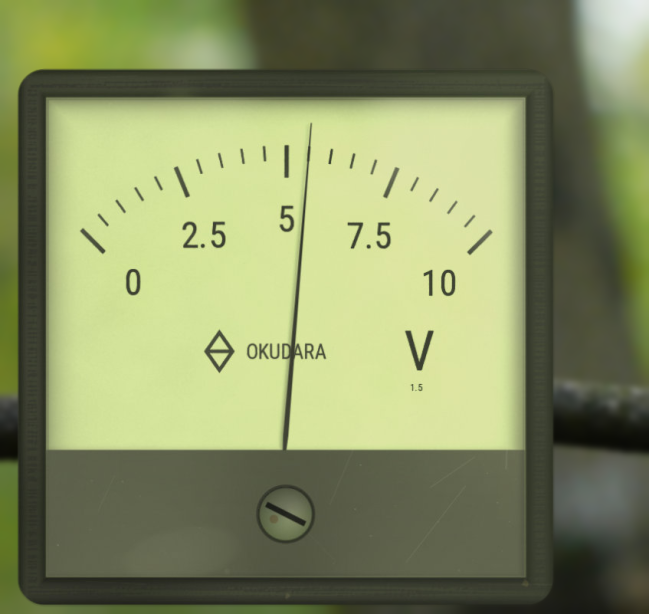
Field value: {"value": 5.5, "unit": "V"}
